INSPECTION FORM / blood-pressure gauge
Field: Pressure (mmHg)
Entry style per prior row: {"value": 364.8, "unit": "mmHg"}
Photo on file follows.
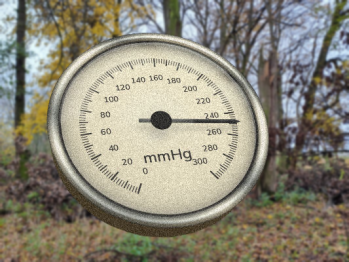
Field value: {"value": 250, "unit": "mmHg"}
